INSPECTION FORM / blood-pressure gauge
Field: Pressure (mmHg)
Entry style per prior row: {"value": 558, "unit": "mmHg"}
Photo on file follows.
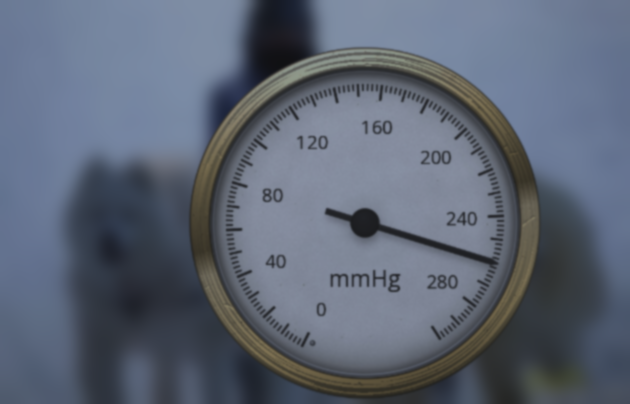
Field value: {"value": 260, "unit": "mmHg"}
